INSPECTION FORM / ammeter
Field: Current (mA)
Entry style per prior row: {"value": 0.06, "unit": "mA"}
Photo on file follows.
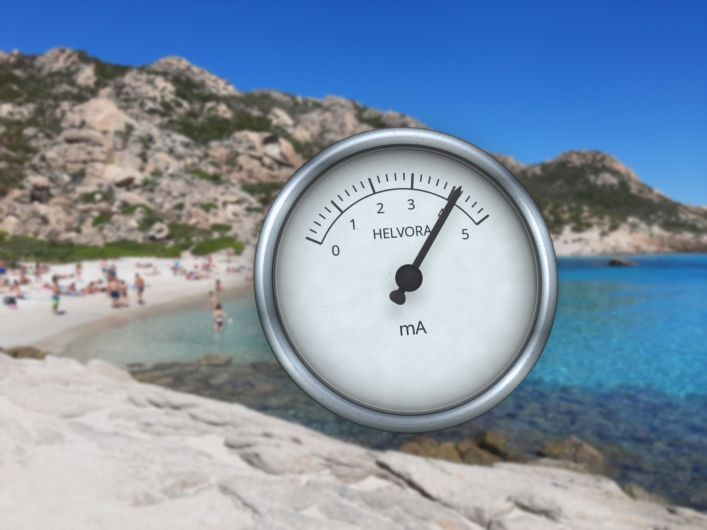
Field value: {"value": 4.1, "unit": "mA"}
